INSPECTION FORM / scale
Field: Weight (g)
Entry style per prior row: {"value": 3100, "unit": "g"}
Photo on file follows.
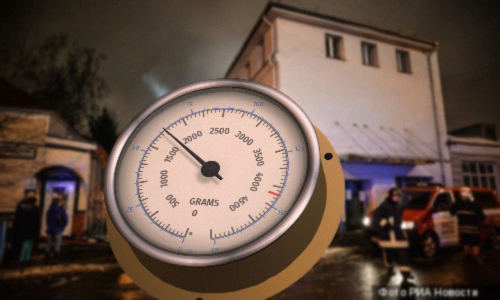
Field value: {"value": 1750, "unit": "g"}
